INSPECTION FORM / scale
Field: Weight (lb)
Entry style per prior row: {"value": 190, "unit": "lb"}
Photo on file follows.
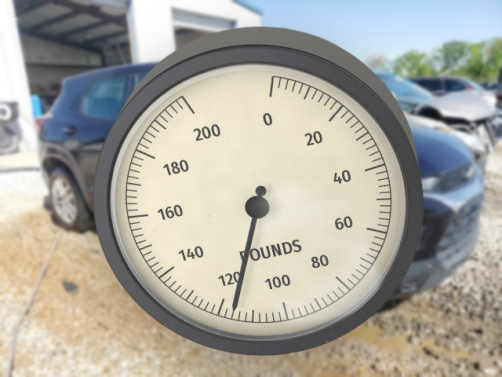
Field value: {"value": 116, "unit": "lb"}
